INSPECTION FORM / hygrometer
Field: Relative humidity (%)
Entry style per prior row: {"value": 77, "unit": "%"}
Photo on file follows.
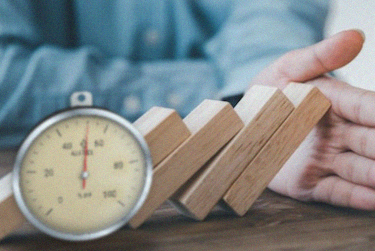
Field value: {"value": 52, "unit": "%"}
